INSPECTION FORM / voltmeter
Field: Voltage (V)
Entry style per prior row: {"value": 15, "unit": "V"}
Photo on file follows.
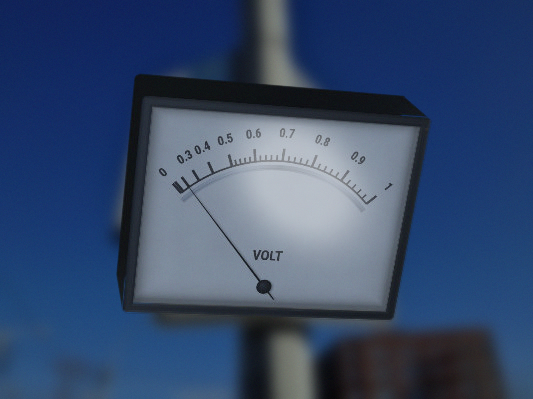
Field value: {"value": 0.2, "unit": "V"}
